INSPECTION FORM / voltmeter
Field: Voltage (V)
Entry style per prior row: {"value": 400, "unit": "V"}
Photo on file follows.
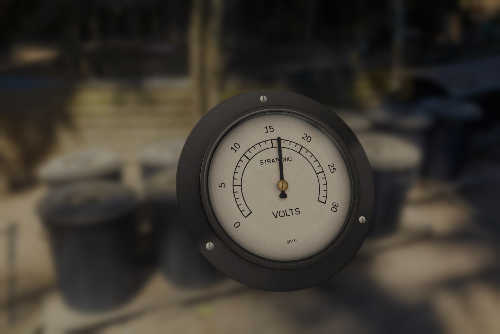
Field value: {"value": 16, "unit": "V"}
